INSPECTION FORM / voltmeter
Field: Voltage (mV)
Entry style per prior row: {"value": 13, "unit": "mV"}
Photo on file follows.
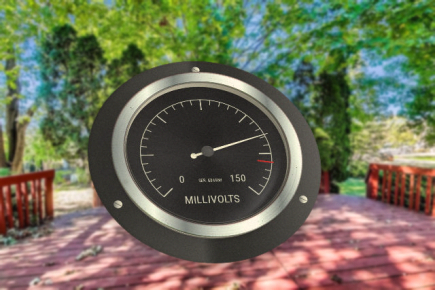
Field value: {"value": 115, "unit": "mV"}
